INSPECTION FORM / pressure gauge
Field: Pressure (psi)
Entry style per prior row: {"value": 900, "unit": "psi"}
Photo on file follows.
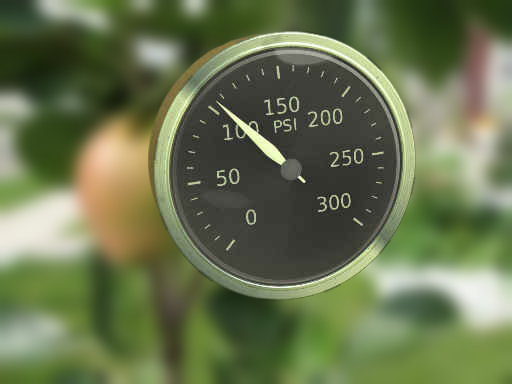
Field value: {"value": 105, "unit": "psi"}
